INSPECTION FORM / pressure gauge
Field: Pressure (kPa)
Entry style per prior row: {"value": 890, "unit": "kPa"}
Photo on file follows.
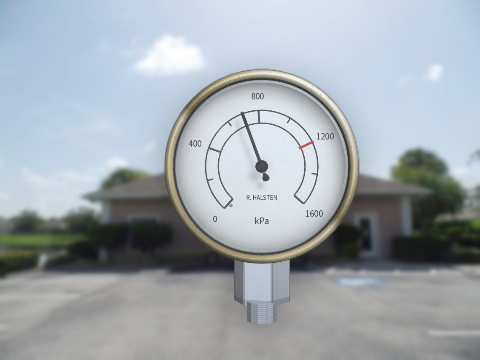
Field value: {"value": 700, "unit": "kPa"}
